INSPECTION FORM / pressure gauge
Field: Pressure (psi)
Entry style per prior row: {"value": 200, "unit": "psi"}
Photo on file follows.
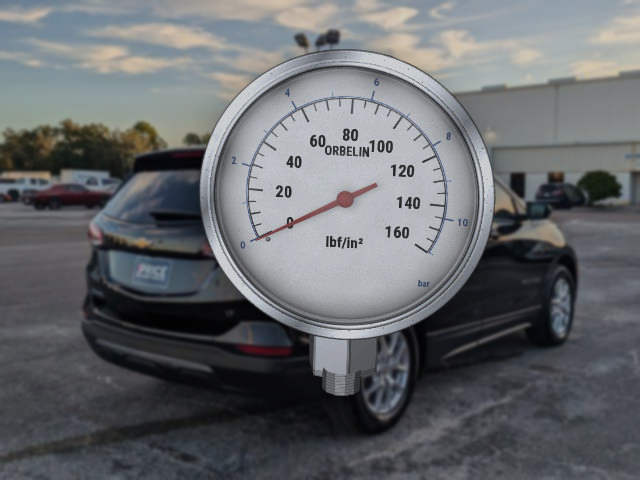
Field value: {"value": 0, "unit": "psi"}
